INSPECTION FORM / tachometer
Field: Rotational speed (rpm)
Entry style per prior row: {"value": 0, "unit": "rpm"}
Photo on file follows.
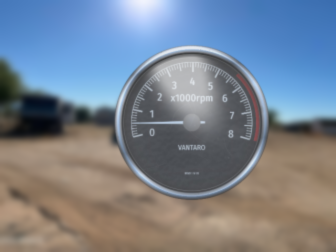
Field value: {"value": 500, "unit": "rpm"}
